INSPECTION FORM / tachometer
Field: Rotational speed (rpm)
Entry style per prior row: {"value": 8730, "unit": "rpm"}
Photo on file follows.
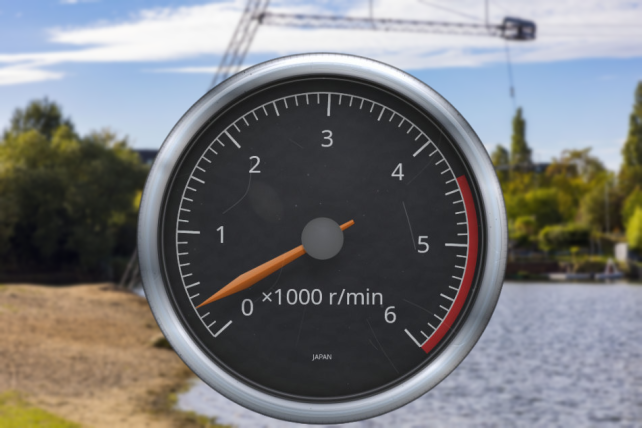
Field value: {"value": 300, "unit": "rpm"}
